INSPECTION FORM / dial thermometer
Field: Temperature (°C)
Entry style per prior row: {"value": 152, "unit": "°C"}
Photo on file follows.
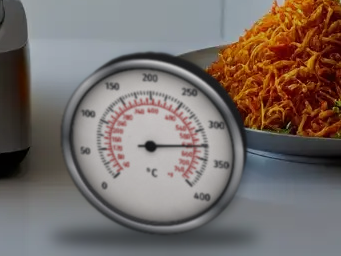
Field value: {"value": 325, "unit": "°C"}
